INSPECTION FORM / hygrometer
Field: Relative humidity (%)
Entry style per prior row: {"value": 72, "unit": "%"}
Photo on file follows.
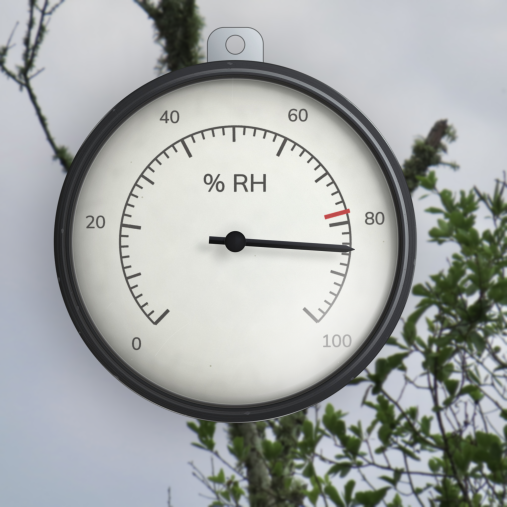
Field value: {"value": 85, "unit": "%"}
